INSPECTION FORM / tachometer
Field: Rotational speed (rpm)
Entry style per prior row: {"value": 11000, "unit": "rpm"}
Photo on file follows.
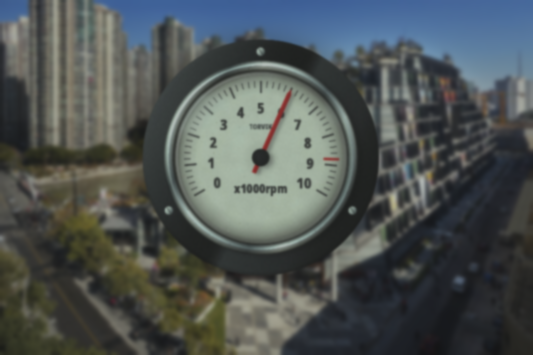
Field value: {"value": 6000, "unit": "rpm"}
